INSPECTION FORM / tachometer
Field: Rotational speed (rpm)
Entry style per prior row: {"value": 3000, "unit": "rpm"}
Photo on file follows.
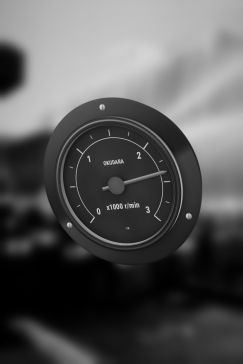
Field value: {"value": 2375, "unit": "rpm"}
